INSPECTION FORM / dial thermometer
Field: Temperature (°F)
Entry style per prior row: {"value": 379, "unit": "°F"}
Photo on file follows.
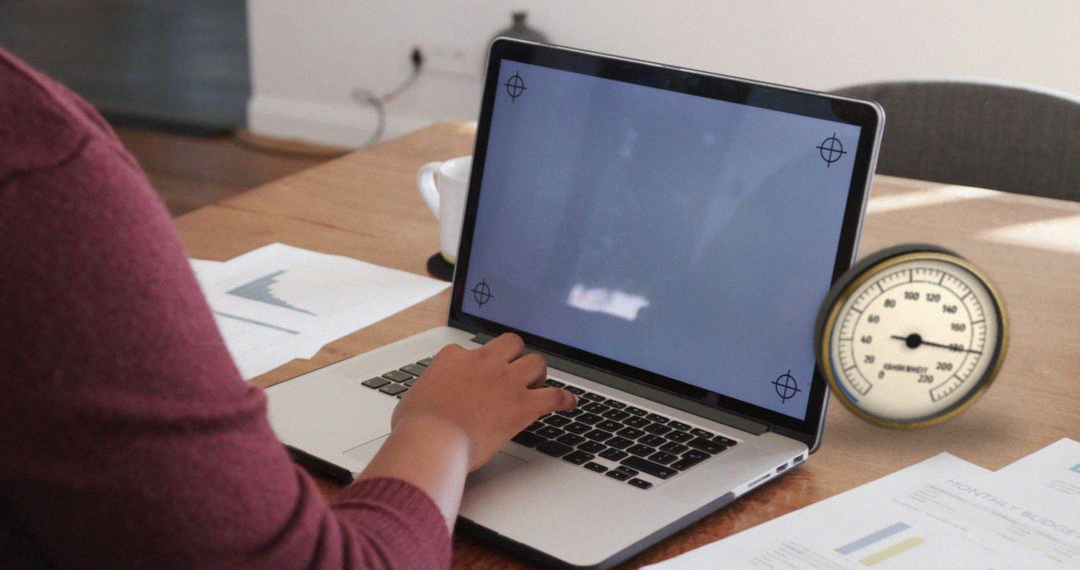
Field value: {"value": 180, "unit": "°F"}
